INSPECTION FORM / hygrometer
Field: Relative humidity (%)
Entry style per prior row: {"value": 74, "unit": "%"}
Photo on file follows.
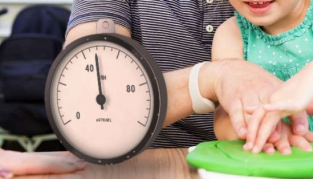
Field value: {"value": 48, "unit": "%"}
